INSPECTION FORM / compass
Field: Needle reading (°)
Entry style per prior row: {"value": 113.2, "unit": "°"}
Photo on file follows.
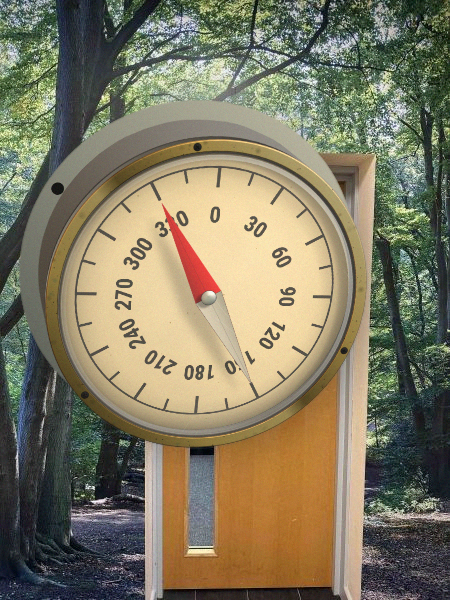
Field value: {"value": 330, "unit": "°"}
